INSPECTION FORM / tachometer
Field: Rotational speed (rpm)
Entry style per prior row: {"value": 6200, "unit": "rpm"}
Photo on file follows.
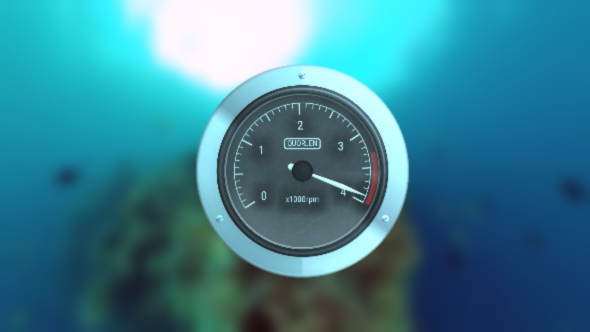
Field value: {"value": 3900, "unit": "rpm"}
